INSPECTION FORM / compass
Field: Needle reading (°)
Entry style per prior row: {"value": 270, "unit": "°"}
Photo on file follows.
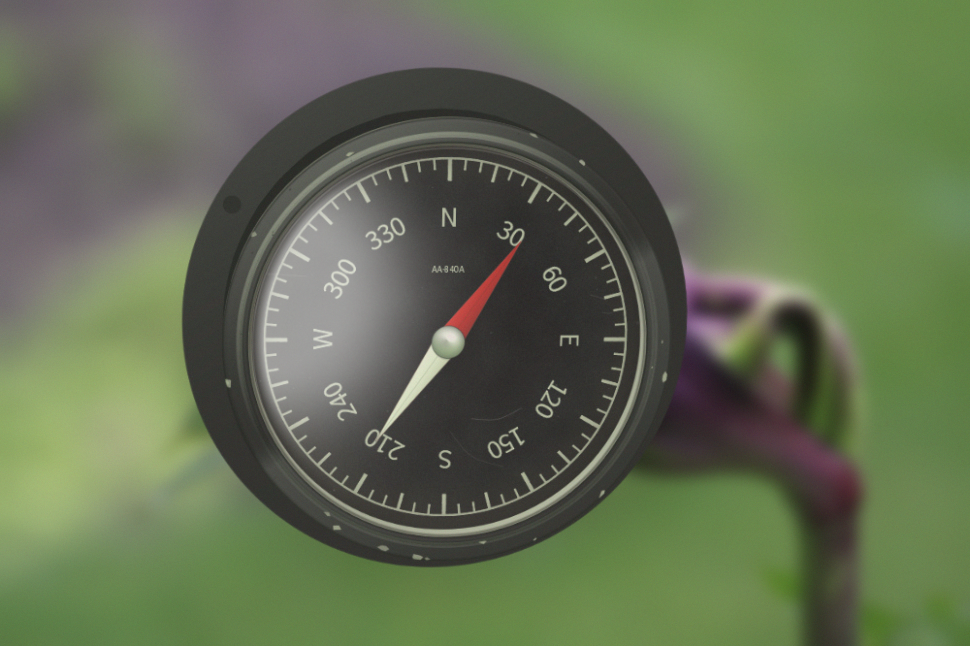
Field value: {"value": 35, "unit": "°"}
